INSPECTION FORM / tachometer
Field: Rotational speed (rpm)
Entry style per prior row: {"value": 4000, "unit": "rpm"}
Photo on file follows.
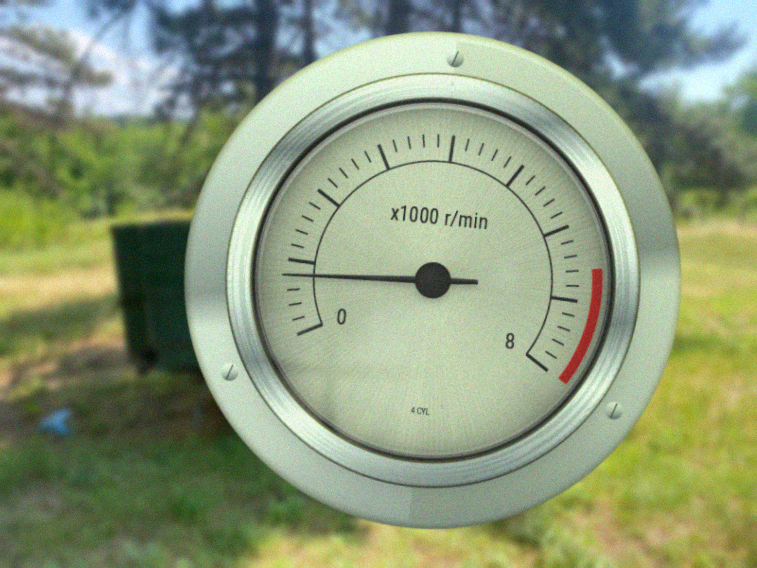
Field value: {"value": 800, "unit": "rpm"}
